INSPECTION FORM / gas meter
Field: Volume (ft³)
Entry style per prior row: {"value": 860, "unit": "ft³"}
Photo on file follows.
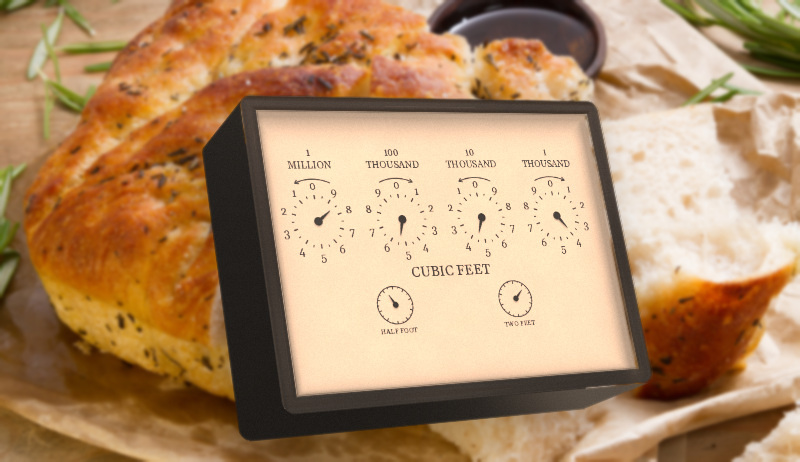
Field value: {"value": 854400, "unit": "ft³"}
